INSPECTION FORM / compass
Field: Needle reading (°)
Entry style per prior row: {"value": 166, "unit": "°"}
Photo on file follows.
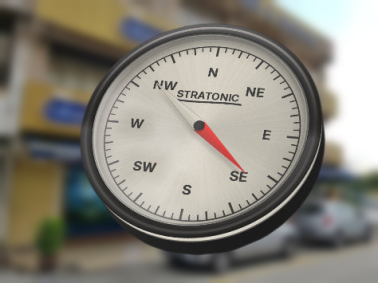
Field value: {"value": 130, "unit": "°"}
